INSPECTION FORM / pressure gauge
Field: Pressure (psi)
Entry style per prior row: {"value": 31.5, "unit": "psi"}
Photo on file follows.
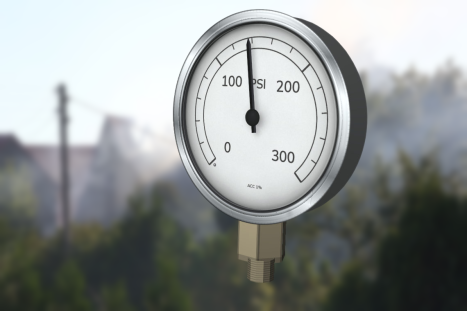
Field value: {"value": 140, "unit": "psi"}
